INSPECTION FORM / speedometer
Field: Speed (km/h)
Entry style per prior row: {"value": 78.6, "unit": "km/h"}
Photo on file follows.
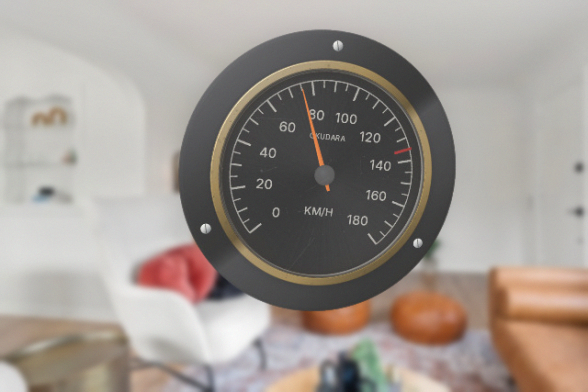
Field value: {"value": 75, "unit": "km/h"}
